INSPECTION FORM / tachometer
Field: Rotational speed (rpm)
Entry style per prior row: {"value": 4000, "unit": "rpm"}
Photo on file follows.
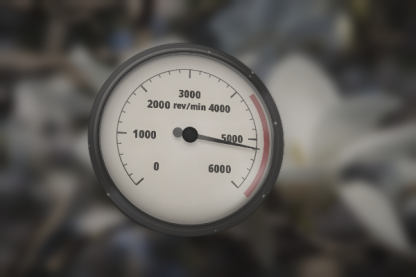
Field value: {"value": 5200, "unit": "rpm"}
